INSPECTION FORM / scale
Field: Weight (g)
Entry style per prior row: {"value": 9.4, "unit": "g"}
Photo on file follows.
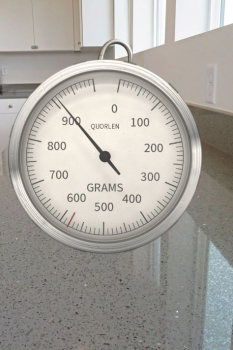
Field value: {"value": 910, "unit": "g"}
